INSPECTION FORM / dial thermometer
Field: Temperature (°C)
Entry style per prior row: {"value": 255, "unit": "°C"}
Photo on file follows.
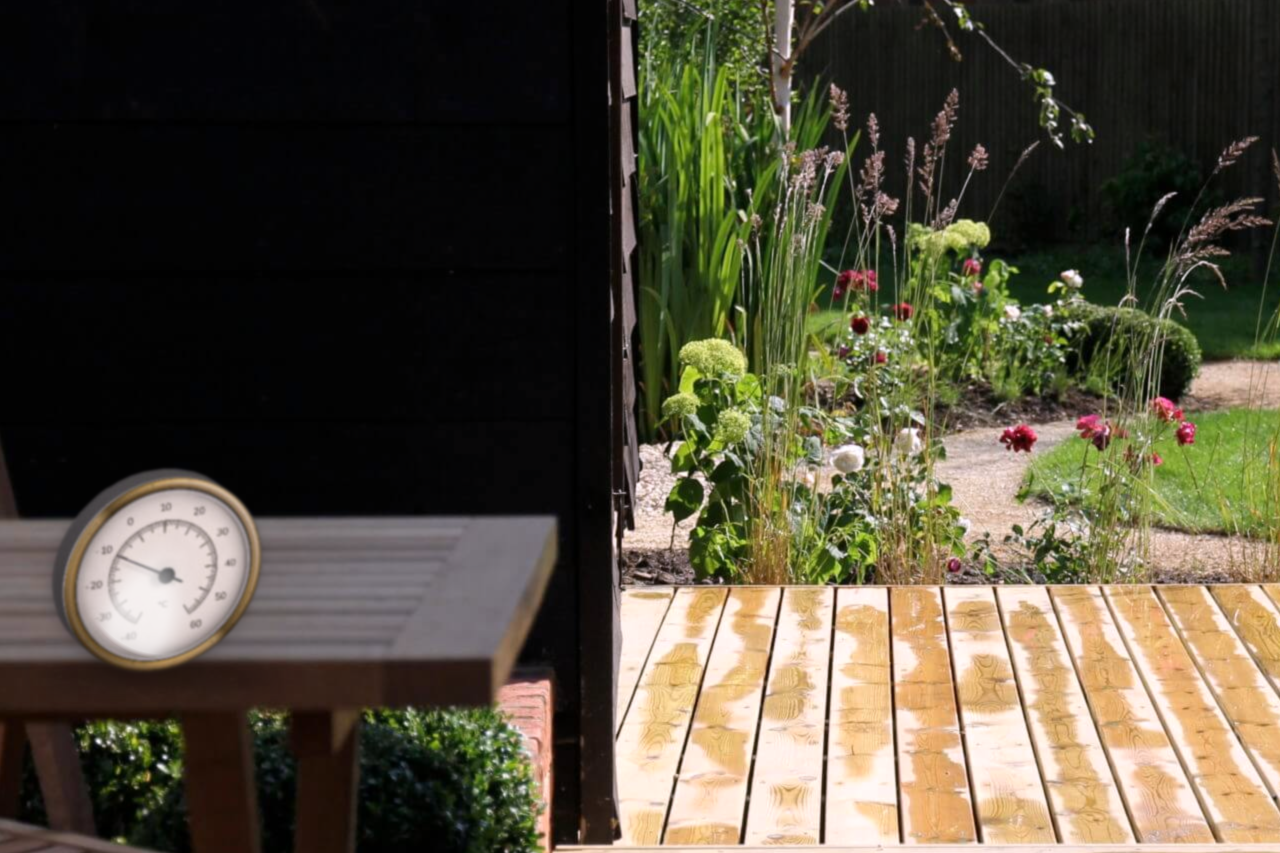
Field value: {"value": -10, "unit": "°C"}
